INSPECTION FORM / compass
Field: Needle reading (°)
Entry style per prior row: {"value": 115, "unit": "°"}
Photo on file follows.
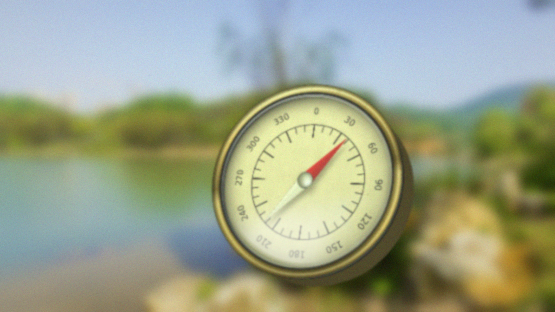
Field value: {"value": 40, "unit": "°"}
